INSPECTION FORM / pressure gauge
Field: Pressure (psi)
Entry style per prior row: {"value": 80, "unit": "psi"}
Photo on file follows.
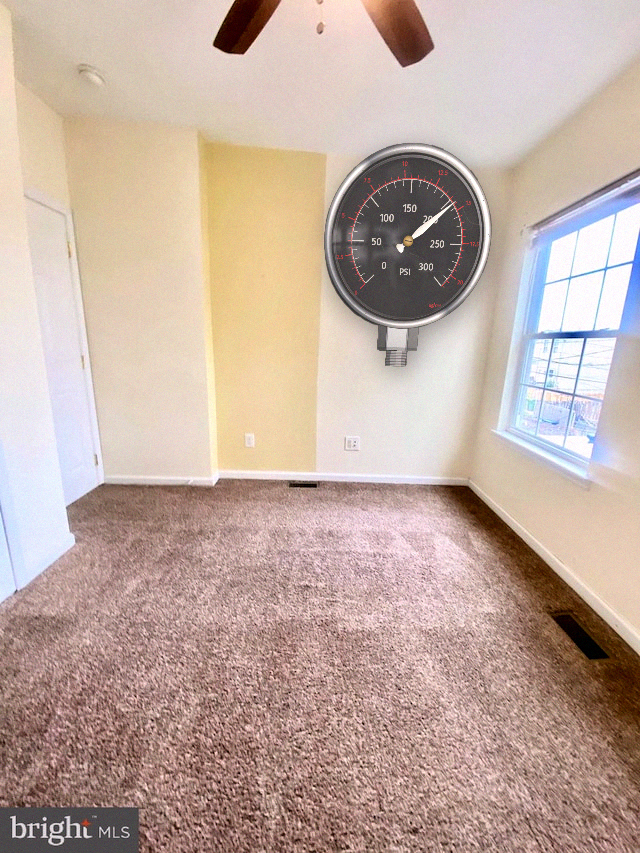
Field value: {"value": 205, "unit": "psi"}
